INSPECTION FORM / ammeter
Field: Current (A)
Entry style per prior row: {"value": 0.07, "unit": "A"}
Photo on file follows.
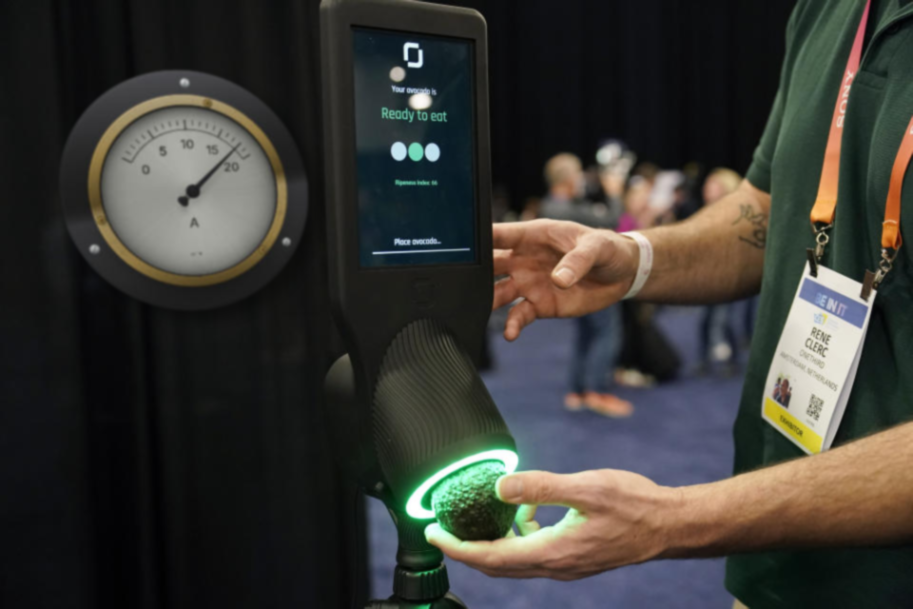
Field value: {"value": 18, "unit": "A"}
